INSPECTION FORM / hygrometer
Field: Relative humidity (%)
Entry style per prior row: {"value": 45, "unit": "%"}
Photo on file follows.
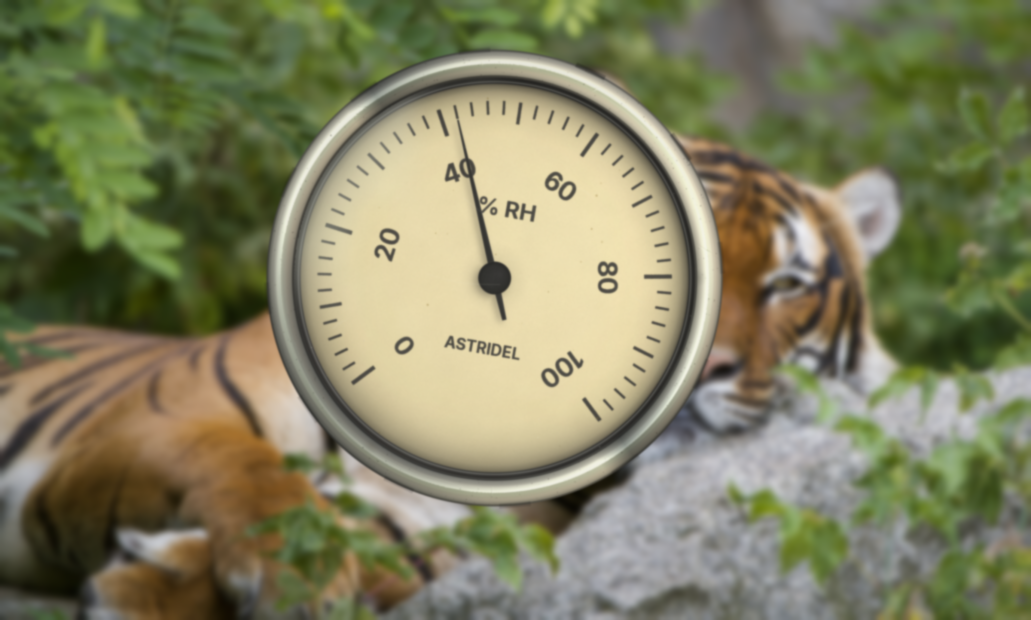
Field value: {"value": 42, "unit": "%"}
